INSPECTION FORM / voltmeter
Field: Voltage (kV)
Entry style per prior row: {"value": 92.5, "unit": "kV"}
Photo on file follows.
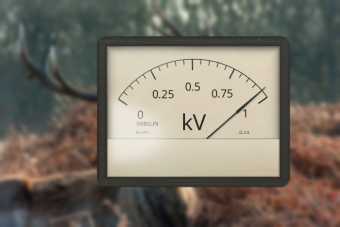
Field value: {"value": 0.95, "unit": "kV"}
